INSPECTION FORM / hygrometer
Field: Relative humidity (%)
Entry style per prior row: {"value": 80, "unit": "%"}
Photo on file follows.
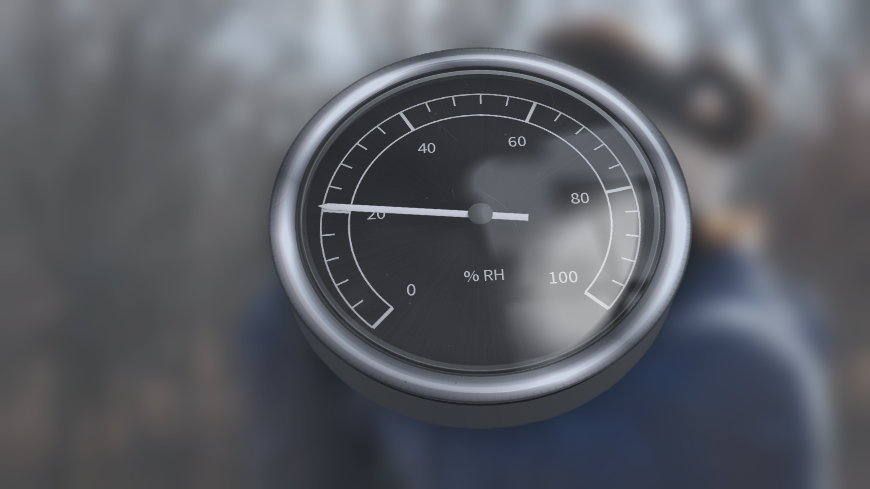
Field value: {"value": 20, "unit": "%"}
